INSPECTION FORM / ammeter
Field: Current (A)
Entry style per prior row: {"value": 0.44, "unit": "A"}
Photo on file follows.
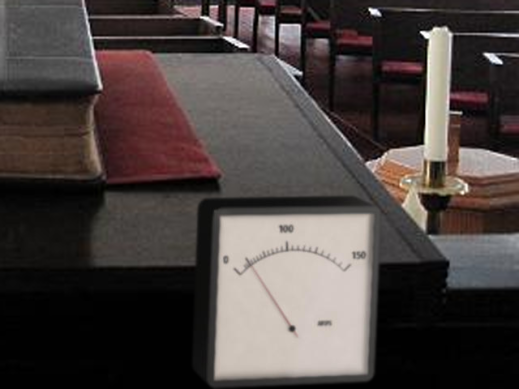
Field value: {"value": 50, "unit": "A"}
